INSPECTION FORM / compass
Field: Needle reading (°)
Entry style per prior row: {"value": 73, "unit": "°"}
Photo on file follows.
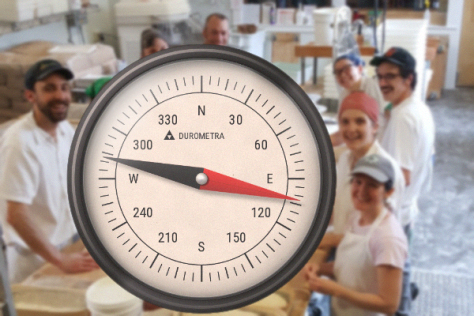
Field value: {"value": 102.5, "unit": "°"}
